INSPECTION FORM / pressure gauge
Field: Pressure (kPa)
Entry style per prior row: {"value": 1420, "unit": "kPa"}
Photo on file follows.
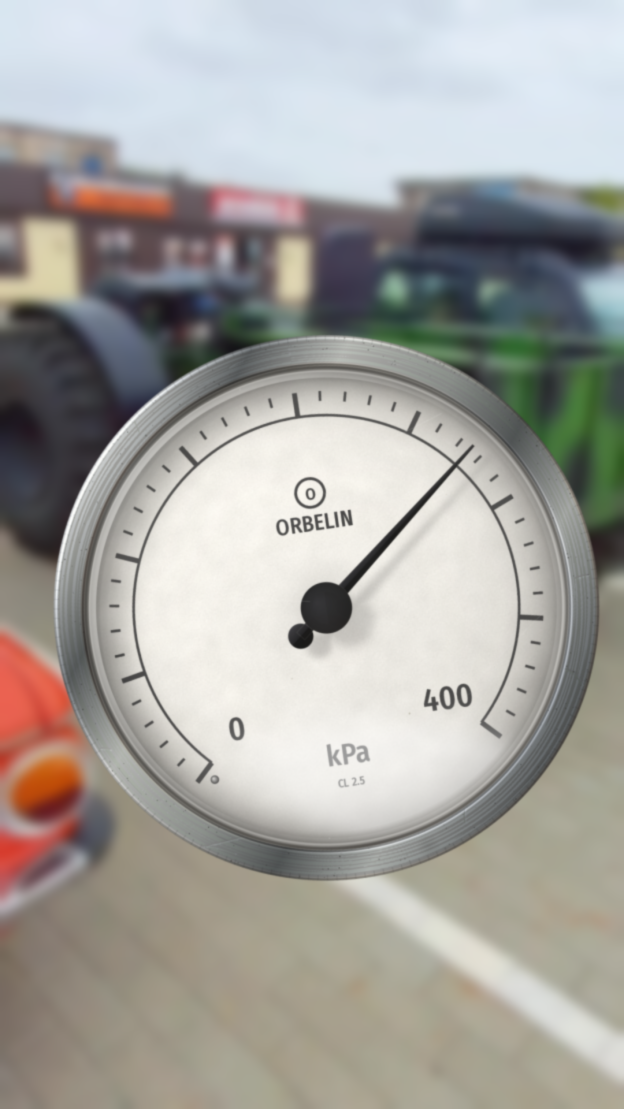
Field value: {"value": 275, "unit": "kPa"}
